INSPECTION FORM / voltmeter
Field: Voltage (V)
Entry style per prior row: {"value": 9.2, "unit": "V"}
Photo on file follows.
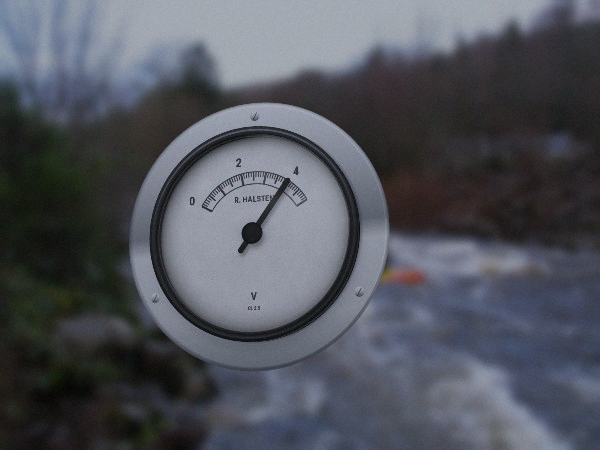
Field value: {"value": 4, "unit": "V"}
